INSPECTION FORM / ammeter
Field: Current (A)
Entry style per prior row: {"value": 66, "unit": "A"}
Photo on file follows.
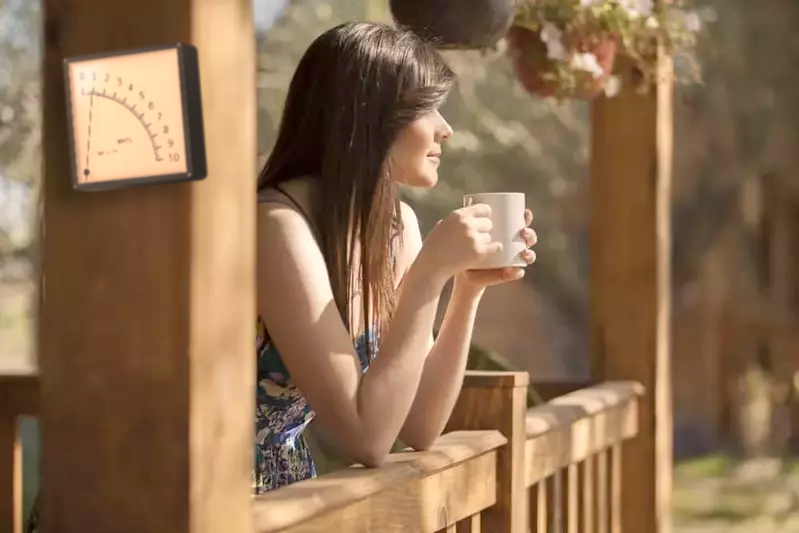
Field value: {"value": 1, "unit": "A"}
